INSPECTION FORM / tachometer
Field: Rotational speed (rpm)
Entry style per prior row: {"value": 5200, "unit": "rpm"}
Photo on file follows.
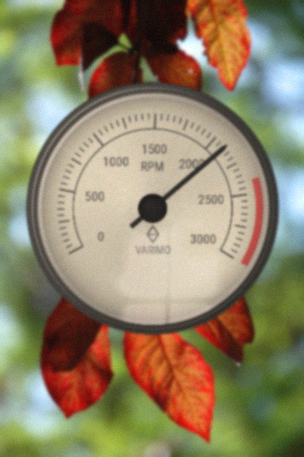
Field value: {"value": 2100, "unit": "rpm"}
